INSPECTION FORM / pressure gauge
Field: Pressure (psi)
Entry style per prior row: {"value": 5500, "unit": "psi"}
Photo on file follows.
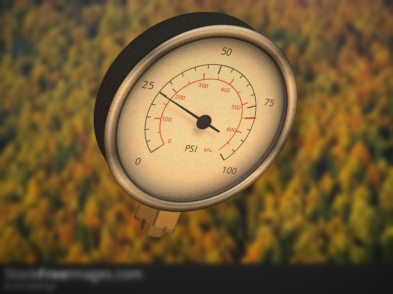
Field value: {"value": 25, "unit": "psi"}
